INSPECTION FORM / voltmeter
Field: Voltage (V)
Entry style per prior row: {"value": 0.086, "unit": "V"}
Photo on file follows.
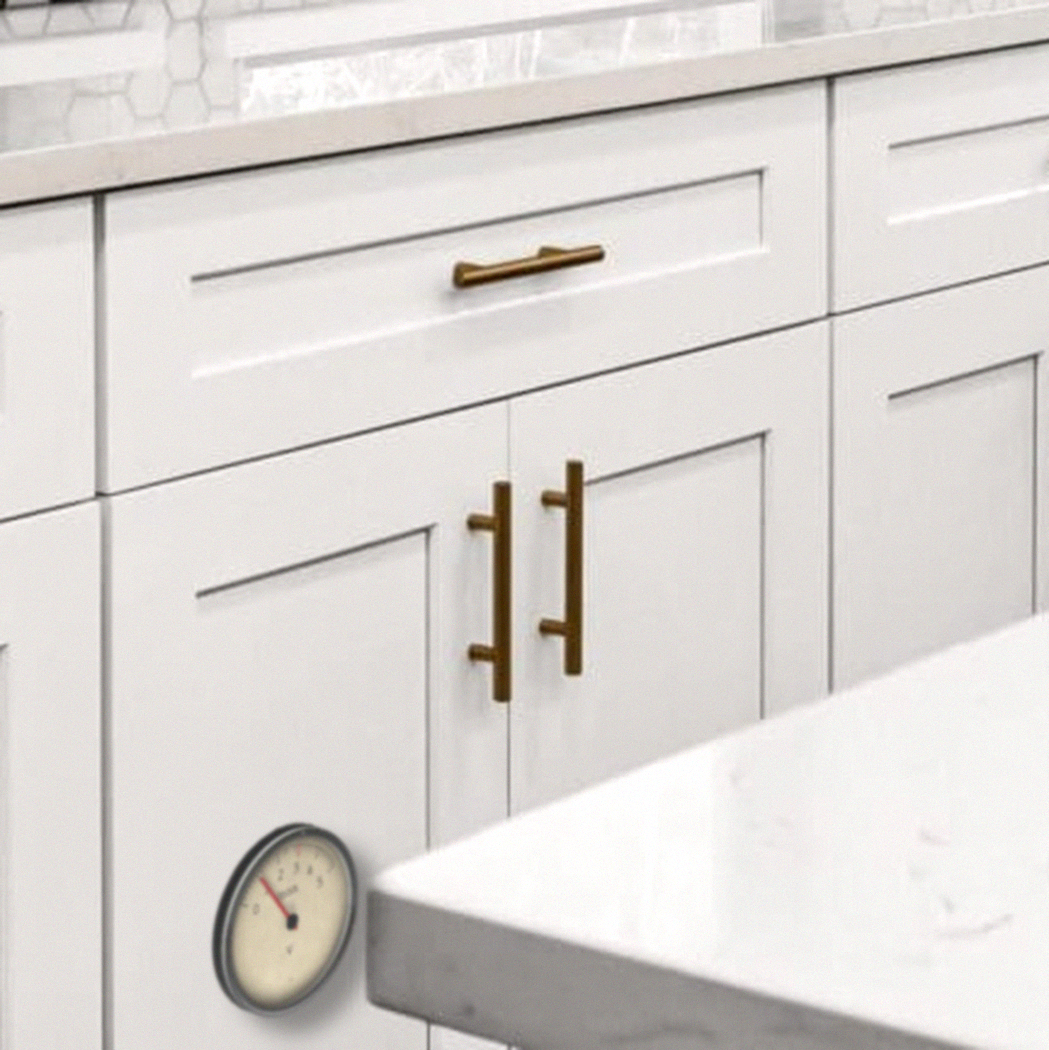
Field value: {"value": 1, "unit": "V"}
